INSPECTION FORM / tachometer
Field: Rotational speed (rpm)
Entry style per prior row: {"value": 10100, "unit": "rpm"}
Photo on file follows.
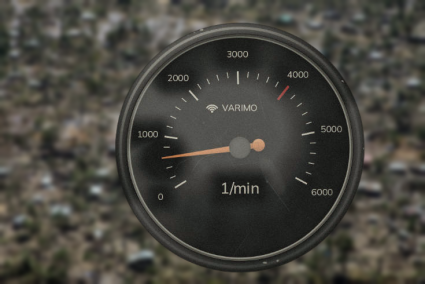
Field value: {"value": 600, "unit": "rpm"}
